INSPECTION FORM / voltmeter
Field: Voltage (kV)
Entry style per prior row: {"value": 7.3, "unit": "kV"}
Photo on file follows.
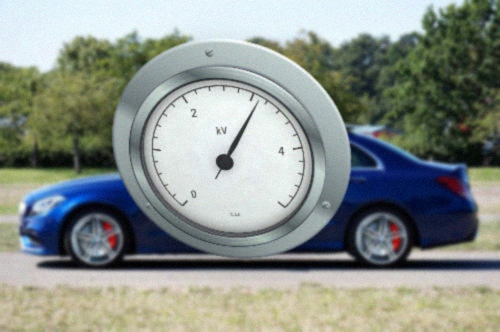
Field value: {"value": 3.1, "unit": "kV"}
